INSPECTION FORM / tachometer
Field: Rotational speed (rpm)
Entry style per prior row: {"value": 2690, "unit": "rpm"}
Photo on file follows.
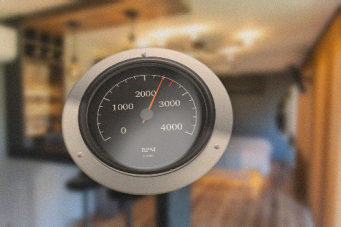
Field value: {"value": 2400, "unit": "rpm"}
